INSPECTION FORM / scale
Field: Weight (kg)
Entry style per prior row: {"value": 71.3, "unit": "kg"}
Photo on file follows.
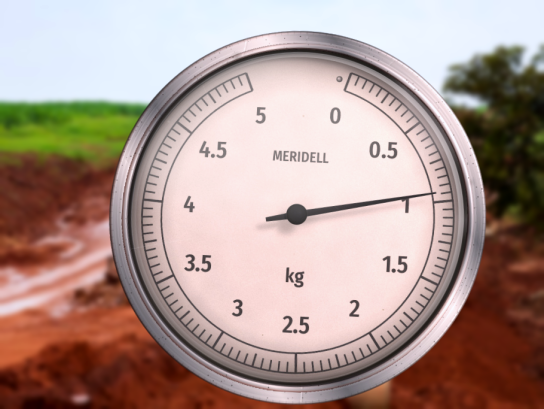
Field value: {"value": 0.95, "unit": "kg"}
